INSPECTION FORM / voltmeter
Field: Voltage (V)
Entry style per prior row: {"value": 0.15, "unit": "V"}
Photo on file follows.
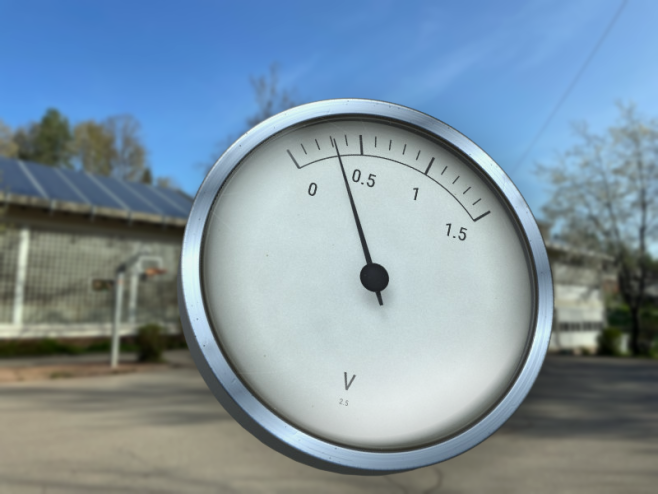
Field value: {"value": 0.3, "unit": "V"}
